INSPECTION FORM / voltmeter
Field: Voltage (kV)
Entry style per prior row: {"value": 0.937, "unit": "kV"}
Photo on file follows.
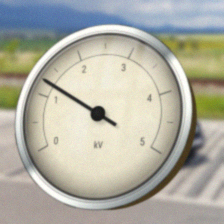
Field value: {"value": 1.25, "unit": "kV"}
